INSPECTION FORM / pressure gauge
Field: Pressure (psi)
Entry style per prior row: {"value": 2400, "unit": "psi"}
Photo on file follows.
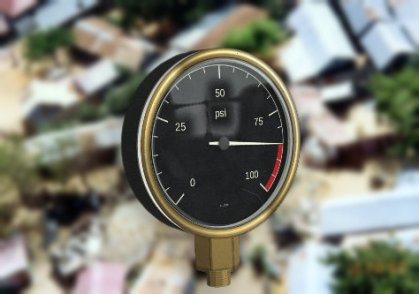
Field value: {"value": 85, "unit": "psi"}
